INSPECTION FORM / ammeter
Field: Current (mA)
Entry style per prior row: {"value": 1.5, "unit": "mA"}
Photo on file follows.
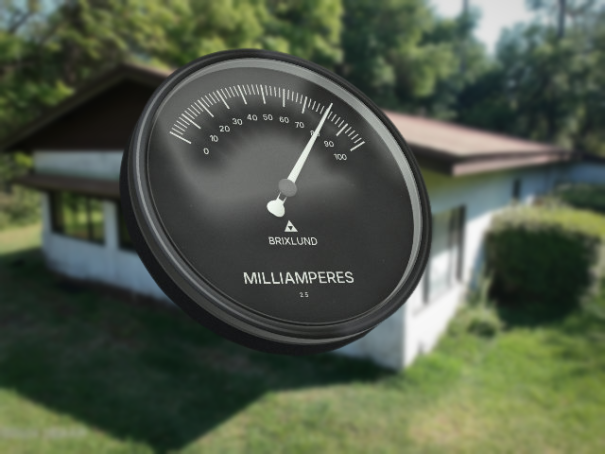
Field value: {"value": 80, "unit": "mA"}
